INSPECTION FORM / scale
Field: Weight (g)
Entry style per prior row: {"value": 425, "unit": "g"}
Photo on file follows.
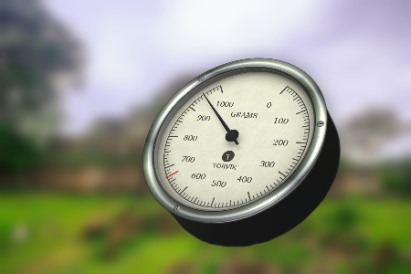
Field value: {"value": 950, "unit": "g"}
